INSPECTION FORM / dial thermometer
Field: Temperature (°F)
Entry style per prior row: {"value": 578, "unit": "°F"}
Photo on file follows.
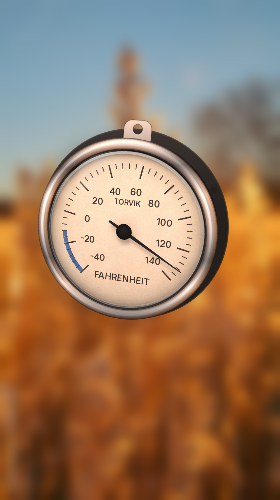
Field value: {"value": 132, "unit": "°F"}
